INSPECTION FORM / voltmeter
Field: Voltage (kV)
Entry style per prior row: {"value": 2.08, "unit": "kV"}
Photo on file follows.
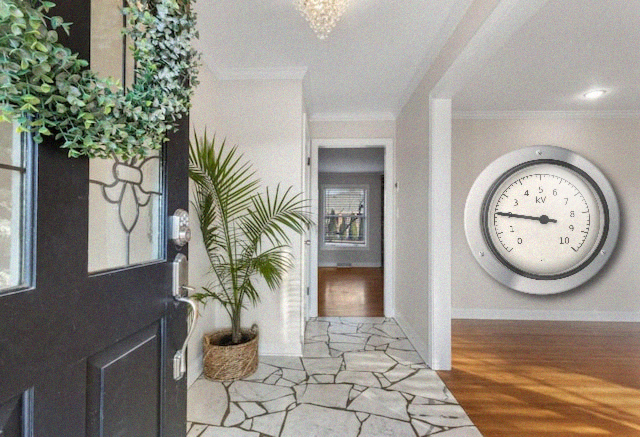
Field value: {"value": 2, "unit": "kV"}
